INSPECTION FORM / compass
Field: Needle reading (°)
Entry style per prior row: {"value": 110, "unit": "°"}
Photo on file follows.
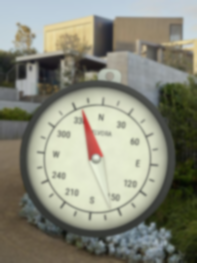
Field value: {"value": 337.5, "unit": "°"}
